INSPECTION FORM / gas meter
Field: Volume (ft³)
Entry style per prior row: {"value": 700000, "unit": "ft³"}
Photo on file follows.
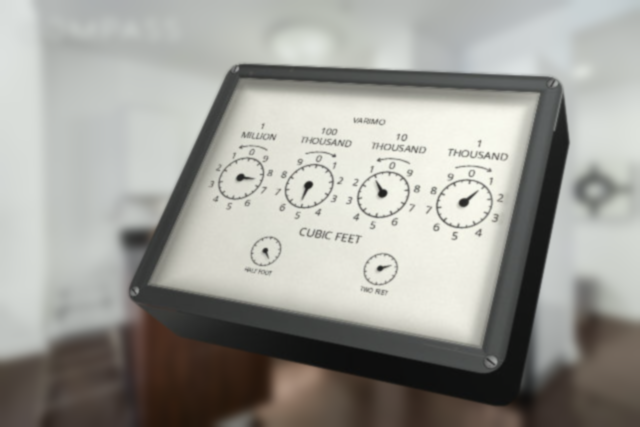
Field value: {"value": 751100, "unit": "ft³"}
